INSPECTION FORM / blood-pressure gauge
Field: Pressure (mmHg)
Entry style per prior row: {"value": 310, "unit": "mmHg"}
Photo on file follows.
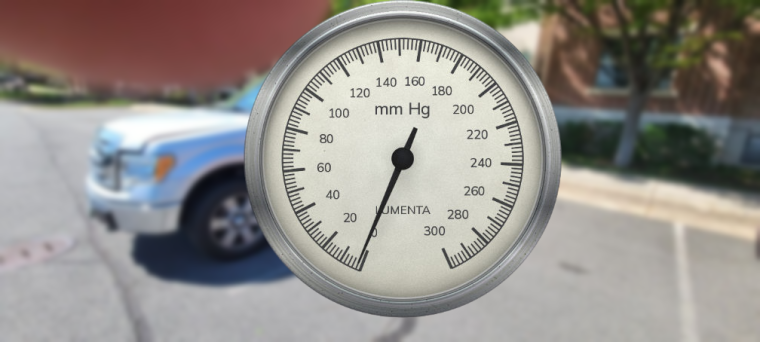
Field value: {"value": 2, "unit": "mmHg"}
